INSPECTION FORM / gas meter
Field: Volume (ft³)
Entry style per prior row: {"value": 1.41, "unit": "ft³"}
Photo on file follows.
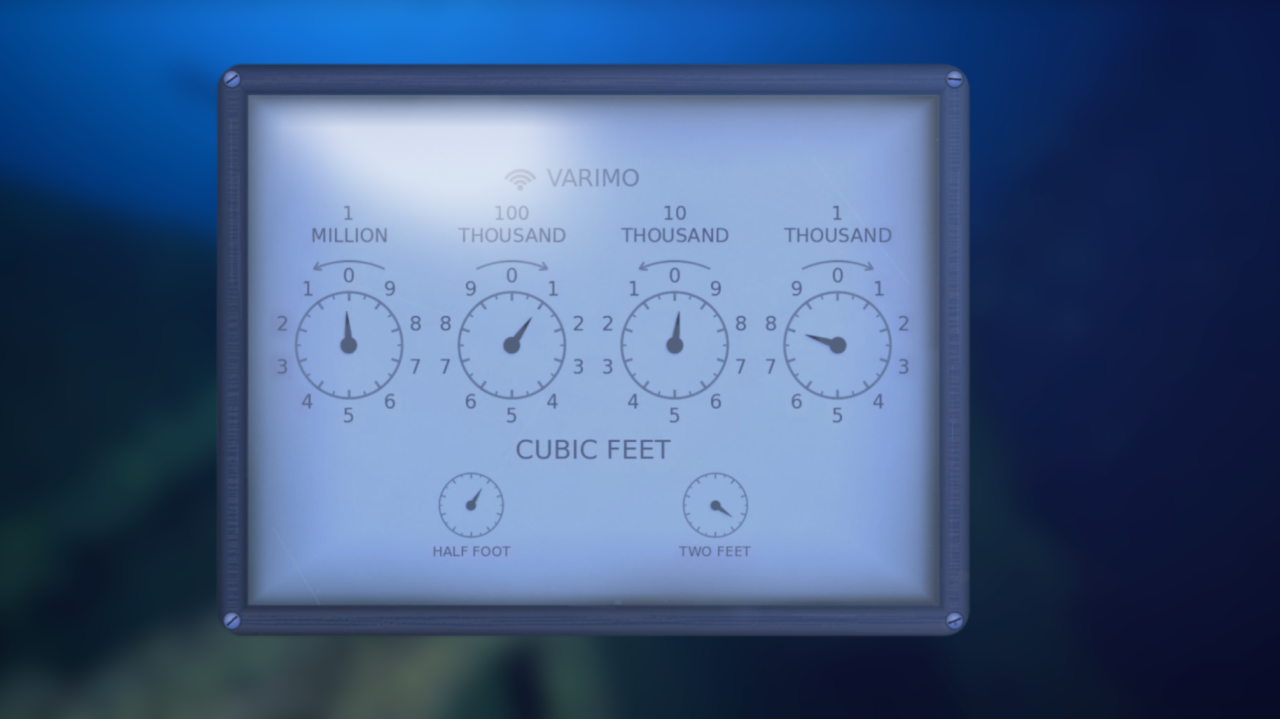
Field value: {"value": 9800, "unit": "ft³"}
